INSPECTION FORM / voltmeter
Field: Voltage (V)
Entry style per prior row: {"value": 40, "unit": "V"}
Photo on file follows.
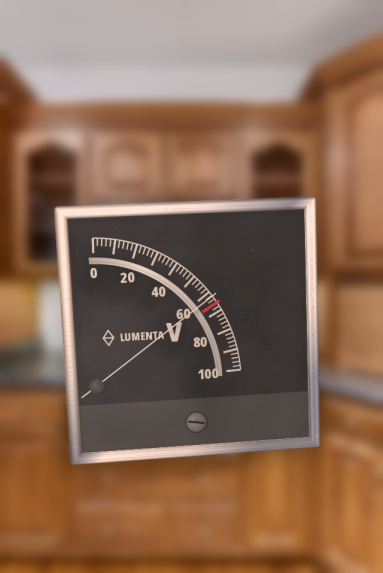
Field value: {"value": 62, "unit": "V"}
